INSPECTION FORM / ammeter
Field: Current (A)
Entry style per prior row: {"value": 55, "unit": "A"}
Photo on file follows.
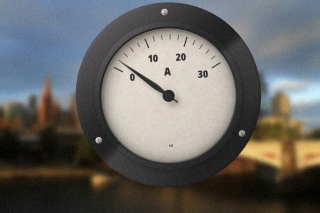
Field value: {"value": 2, "unit": "A"}
